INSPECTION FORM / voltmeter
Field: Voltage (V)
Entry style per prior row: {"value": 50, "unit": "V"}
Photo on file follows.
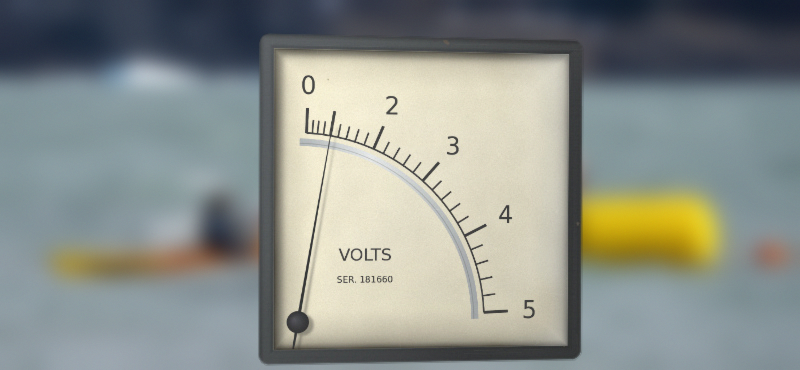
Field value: {"value": 1, "unit": "V"}
